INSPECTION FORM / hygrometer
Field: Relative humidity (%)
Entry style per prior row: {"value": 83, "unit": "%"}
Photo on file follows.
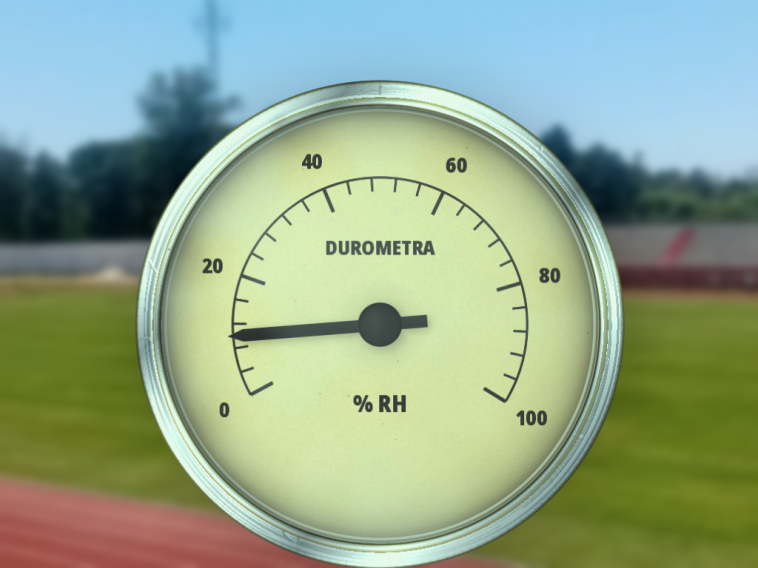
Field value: {"value": 10, "unit": "%"}
